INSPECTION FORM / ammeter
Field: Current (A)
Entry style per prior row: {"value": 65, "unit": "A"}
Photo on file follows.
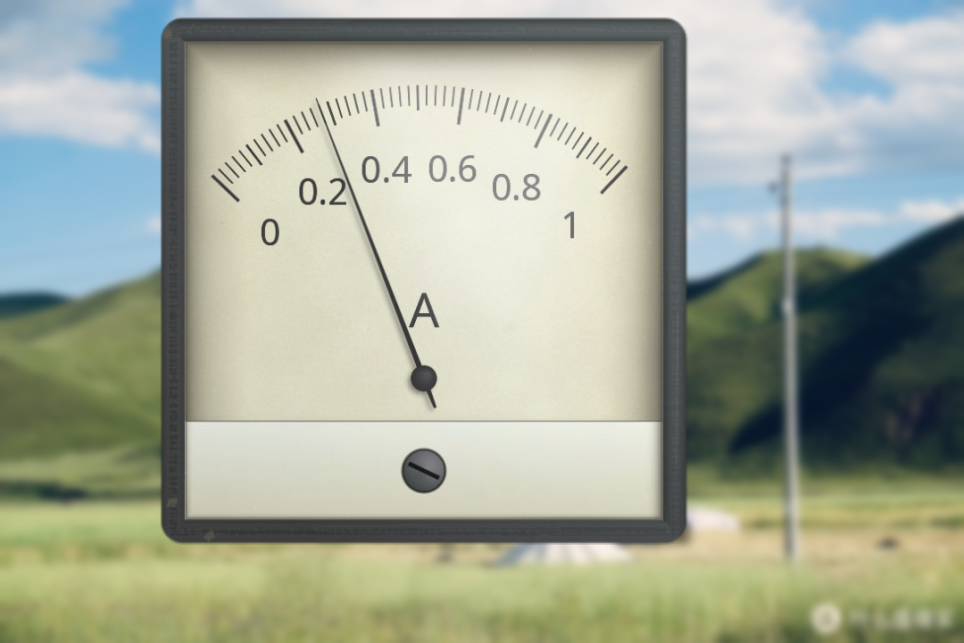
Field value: {"value": 0.28, "unit": "A"}
